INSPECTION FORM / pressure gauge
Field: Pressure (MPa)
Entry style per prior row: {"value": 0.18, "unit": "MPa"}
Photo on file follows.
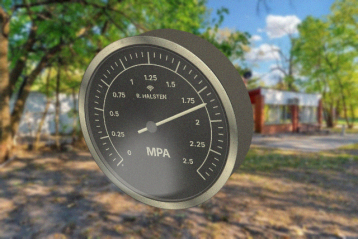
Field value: {"value": 1.85, "unit": "MPa"}
